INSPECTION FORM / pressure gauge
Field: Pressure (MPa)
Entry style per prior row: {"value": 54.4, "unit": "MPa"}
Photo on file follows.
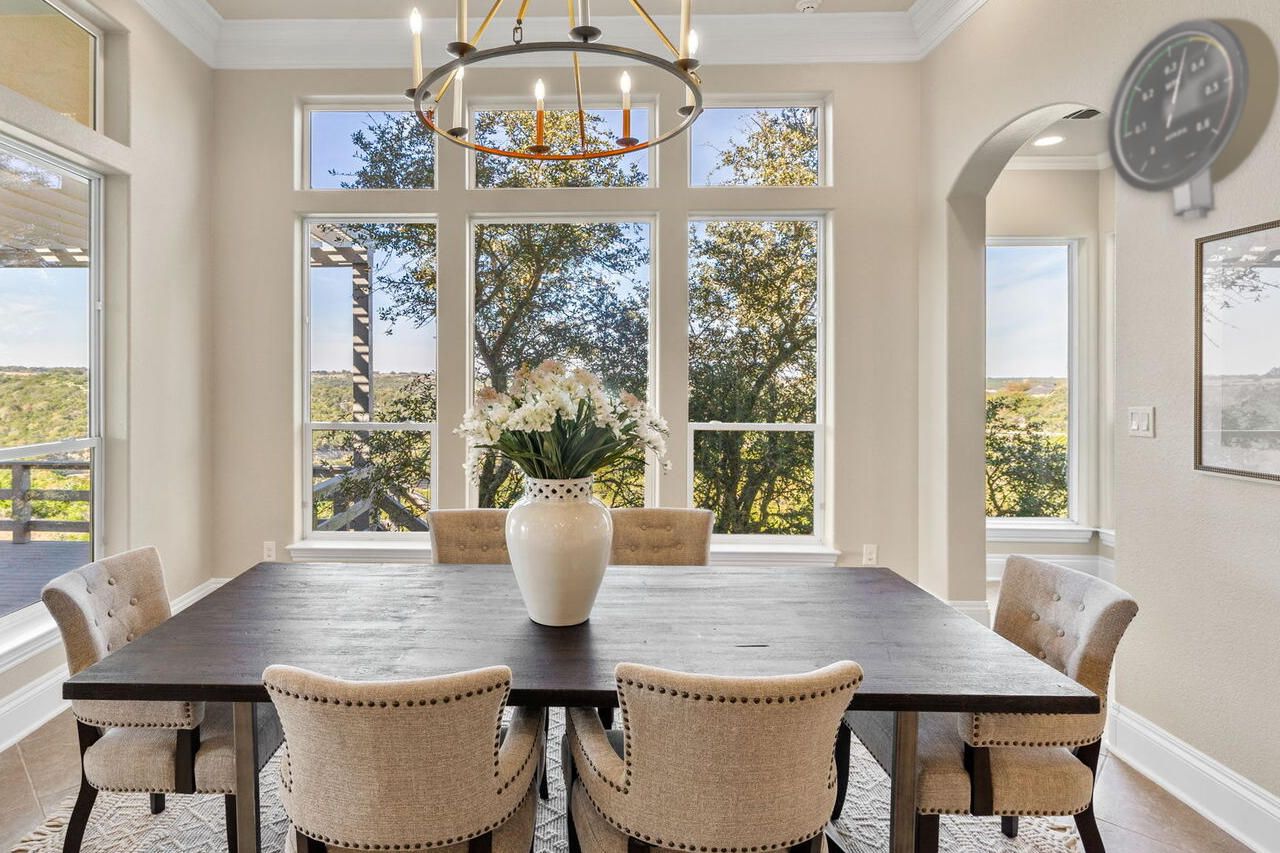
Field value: {"value": 0.35, "unit": "MPa"}
